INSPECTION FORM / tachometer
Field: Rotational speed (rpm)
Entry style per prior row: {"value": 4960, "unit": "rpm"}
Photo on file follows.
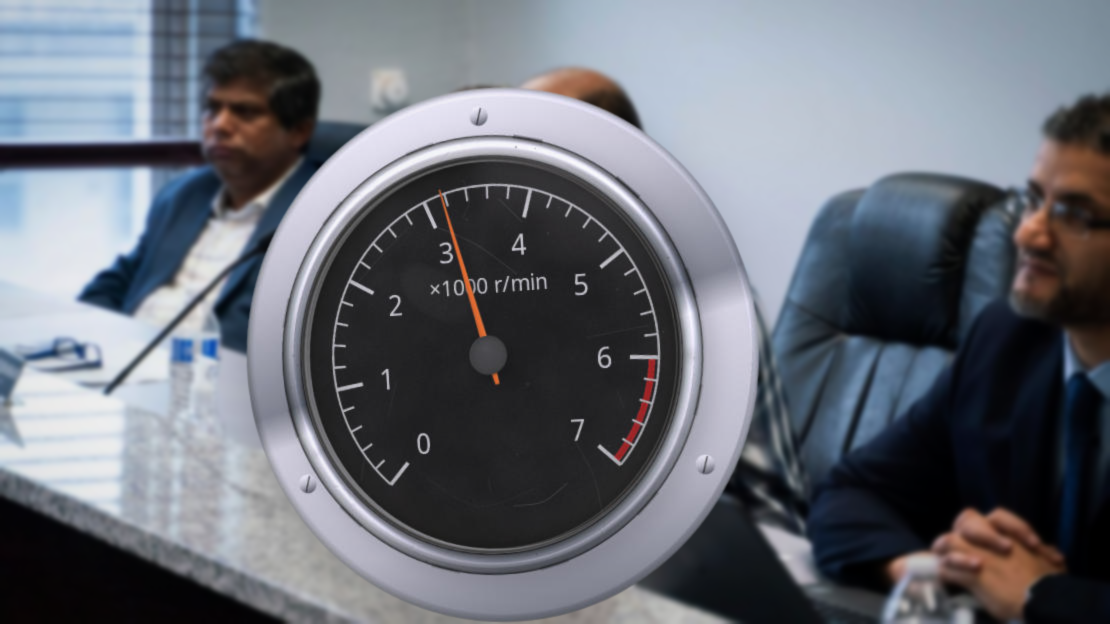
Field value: {"value": 3200, "unit": "rpm"}
